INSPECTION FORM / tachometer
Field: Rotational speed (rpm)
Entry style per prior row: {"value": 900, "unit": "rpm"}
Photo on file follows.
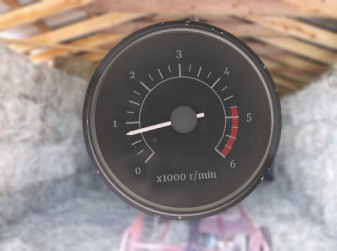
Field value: {"value": 750, "unit": "rpm"}
